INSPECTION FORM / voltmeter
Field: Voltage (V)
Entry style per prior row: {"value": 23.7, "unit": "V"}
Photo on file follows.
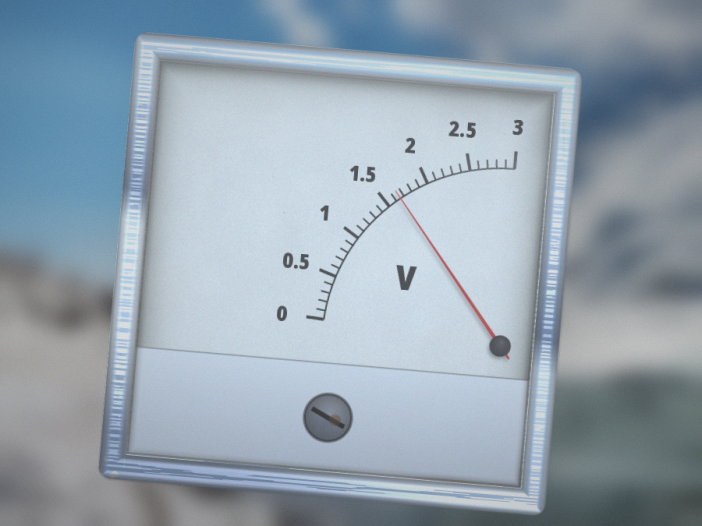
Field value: {"value": 1.65, "unit": "V"}
